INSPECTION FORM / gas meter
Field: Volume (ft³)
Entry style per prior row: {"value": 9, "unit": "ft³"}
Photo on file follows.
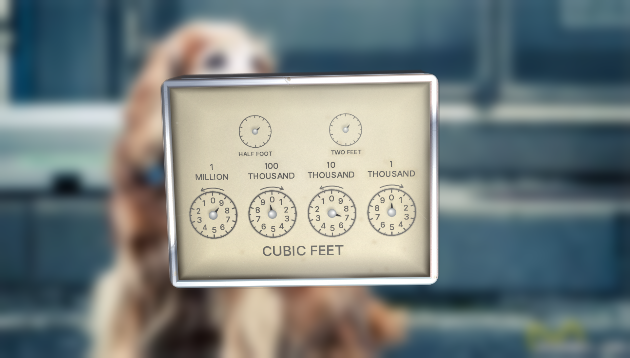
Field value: {"value": 897000, "unit": "ft³"}
